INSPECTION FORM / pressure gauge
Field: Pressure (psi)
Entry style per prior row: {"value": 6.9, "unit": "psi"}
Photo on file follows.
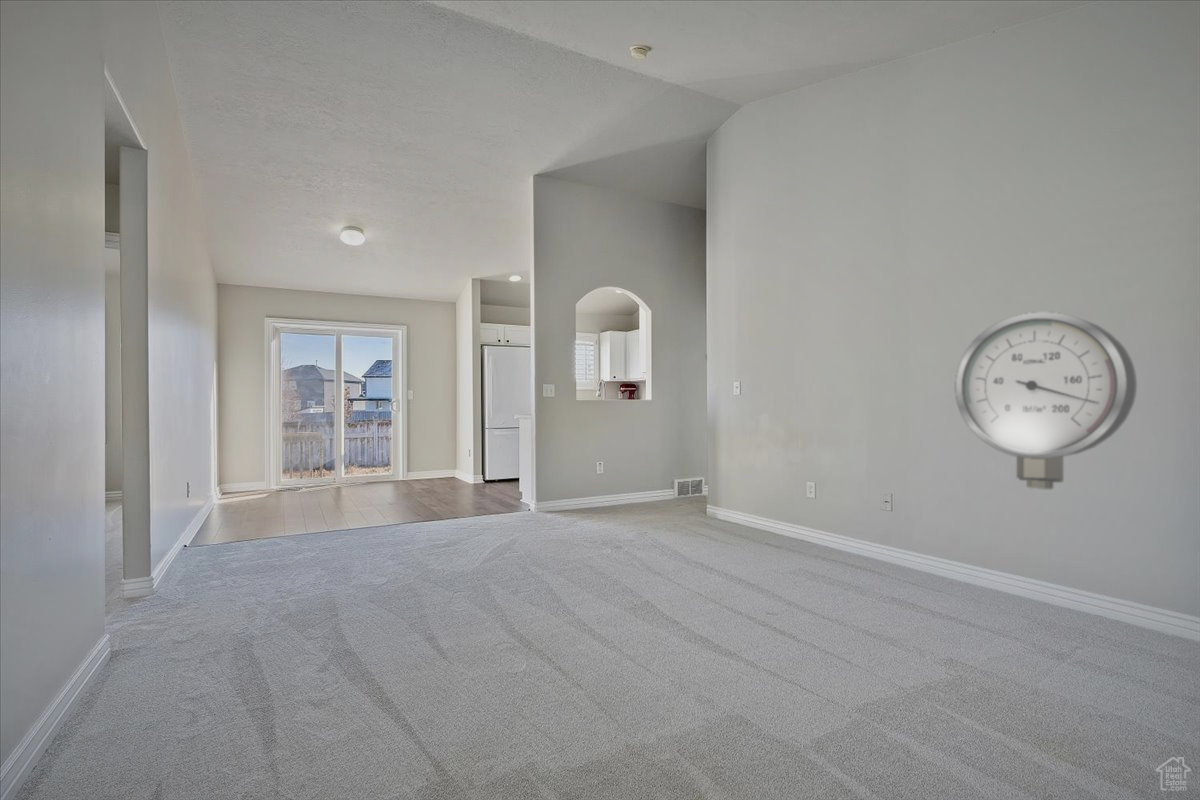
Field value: {"value": 180, "unit": "psi"}
